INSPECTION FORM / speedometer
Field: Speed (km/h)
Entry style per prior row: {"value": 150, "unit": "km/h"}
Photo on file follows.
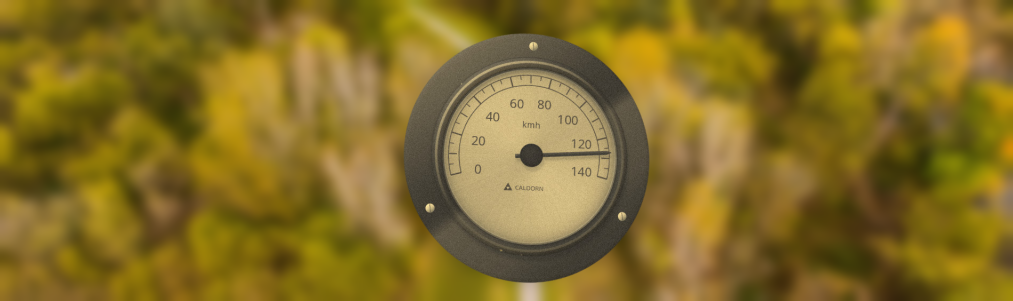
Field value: {"value": 127.5, "unit": "km/h"}
